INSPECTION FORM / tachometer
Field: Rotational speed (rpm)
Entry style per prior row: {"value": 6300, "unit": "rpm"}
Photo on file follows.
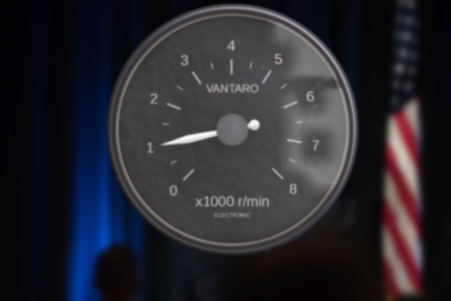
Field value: {"value": 1000, "unit": "rpm"}
